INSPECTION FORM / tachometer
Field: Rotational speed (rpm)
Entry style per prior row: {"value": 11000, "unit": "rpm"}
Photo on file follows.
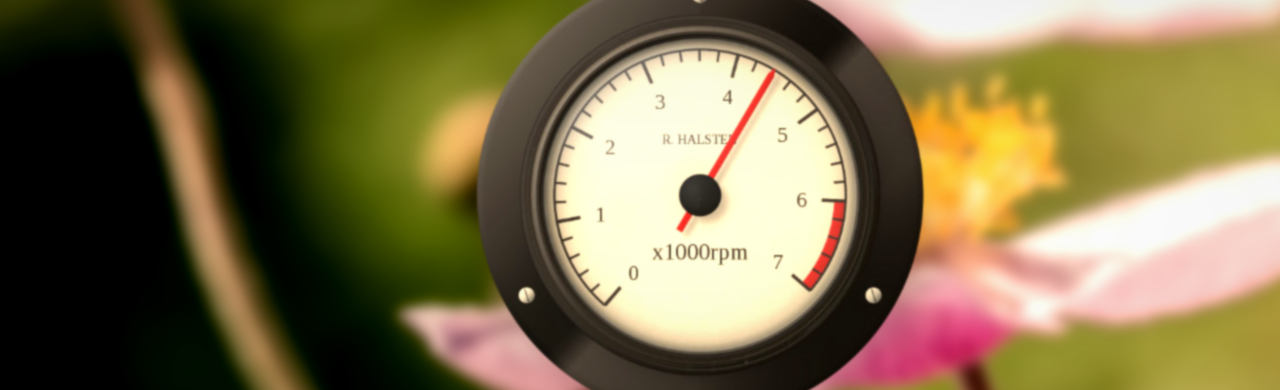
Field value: {"value": 4400, "unit": "rpm"}
